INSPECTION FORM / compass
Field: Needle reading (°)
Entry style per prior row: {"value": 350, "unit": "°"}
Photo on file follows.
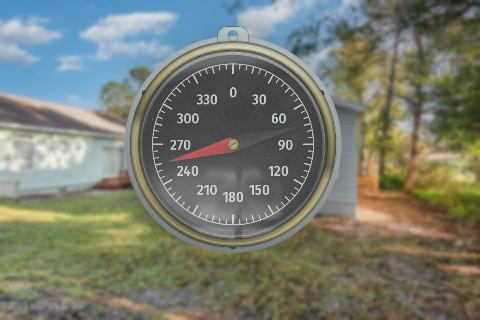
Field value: {"value": 255, "unit": "°"}
